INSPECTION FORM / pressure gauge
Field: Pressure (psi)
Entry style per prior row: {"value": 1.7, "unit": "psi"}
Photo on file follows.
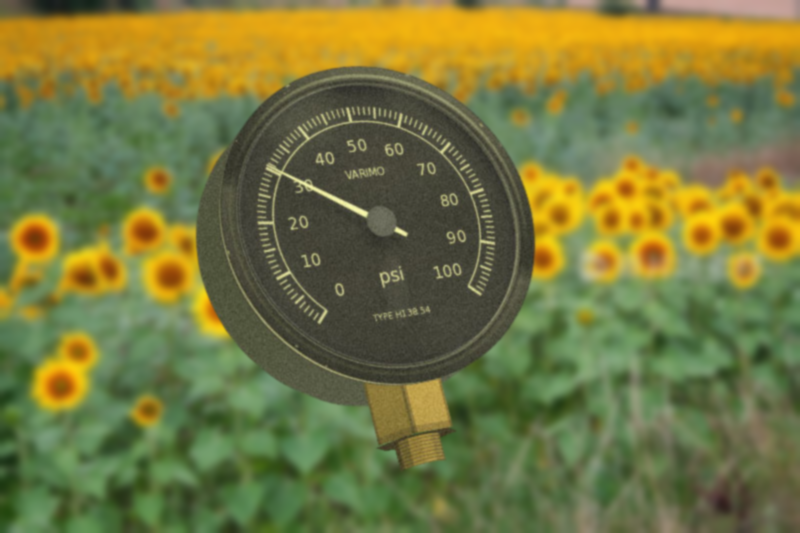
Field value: {"value": 30, "unit": "psi"}
